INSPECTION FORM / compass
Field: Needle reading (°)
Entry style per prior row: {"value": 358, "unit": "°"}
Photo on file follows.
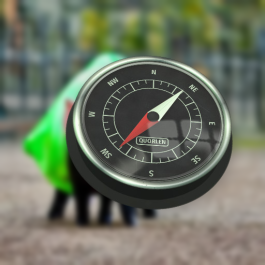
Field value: {"value": 220, "unit": "°"}
